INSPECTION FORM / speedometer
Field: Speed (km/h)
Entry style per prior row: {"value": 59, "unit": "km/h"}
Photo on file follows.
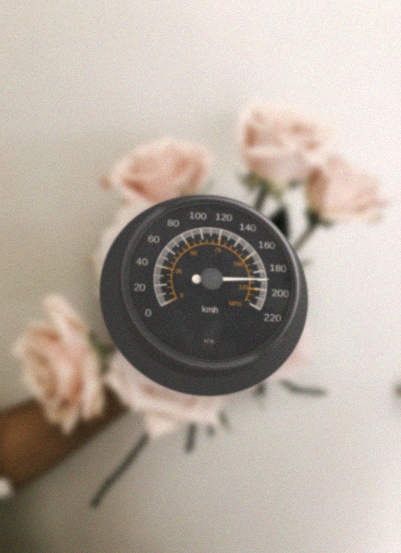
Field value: {"value": 190, "unit": "km/h"}
